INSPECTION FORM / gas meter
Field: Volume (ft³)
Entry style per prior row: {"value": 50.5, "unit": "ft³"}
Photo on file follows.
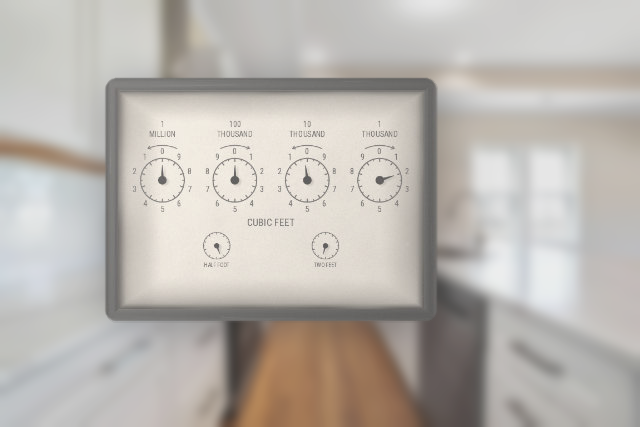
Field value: {"value": 200, "unit": "ft³"}
